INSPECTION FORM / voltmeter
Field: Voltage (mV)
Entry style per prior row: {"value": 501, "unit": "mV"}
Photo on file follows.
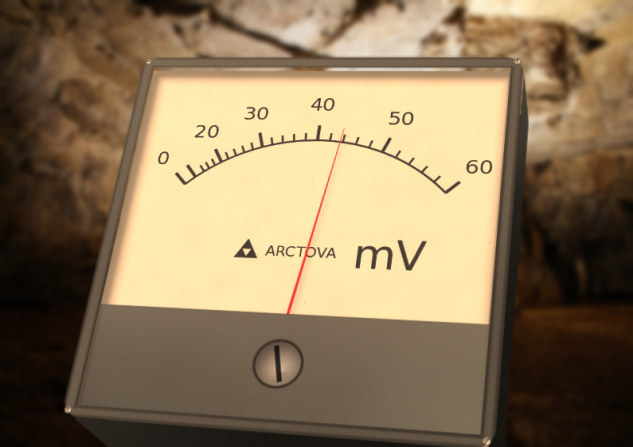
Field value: {"value": 44, "unit": "mV"}
